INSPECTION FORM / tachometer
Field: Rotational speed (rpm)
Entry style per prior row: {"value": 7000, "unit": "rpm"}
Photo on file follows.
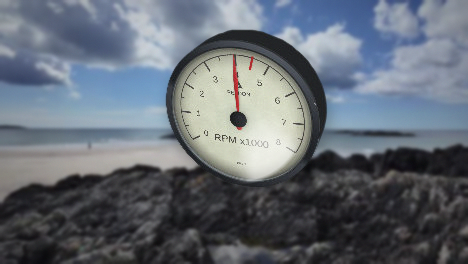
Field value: {"value": 4000, "unit": "rpm"}
